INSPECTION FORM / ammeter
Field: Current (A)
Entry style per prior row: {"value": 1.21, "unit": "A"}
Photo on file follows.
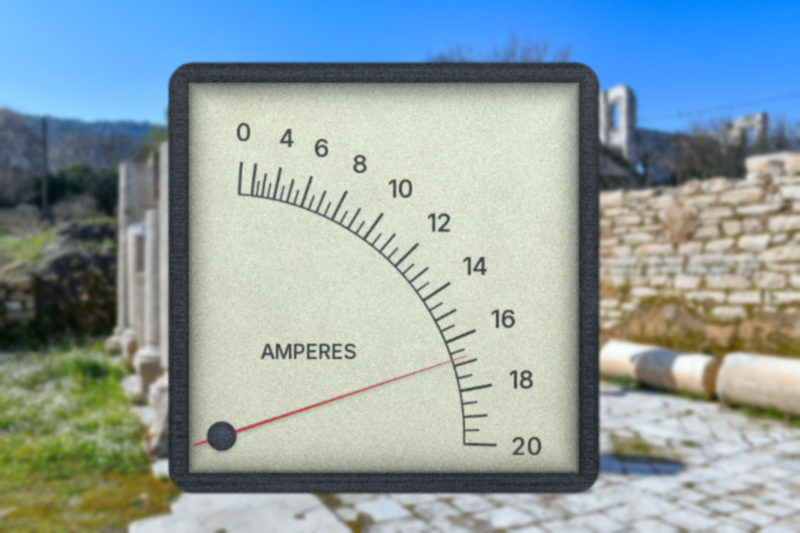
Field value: {"value": 16.75, "unit": "A"}
